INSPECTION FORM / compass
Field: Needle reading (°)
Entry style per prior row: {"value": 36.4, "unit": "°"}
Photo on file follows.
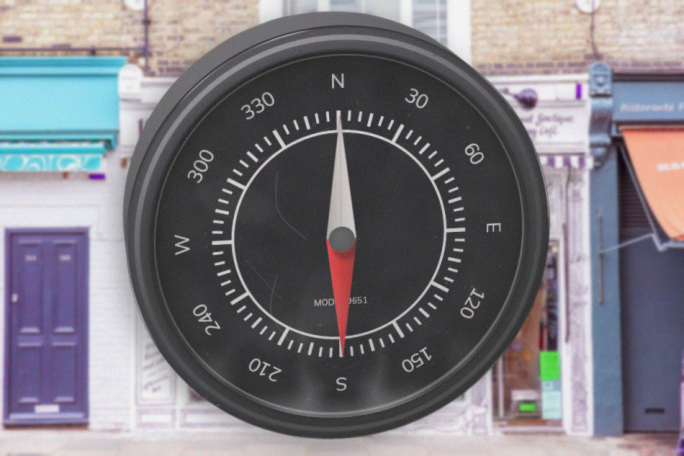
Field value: {"value": 180, "unit": "°"}
